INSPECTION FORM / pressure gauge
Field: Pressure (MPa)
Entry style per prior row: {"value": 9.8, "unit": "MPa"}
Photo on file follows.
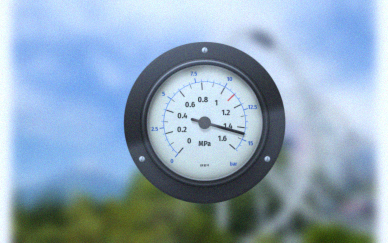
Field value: {"value": 1.45, "unit": "MPa"}
